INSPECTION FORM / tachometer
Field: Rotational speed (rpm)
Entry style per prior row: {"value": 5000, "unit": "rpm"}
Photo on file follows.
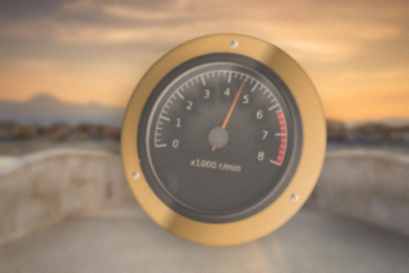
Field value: {"value": 4600, "unit": "rpm"}
